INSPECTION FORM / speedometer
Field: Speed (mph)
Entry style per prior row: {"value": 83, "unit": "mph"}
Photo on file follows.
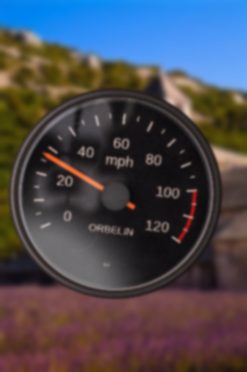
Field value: {"value": 27.5, "unit": "mph"}
